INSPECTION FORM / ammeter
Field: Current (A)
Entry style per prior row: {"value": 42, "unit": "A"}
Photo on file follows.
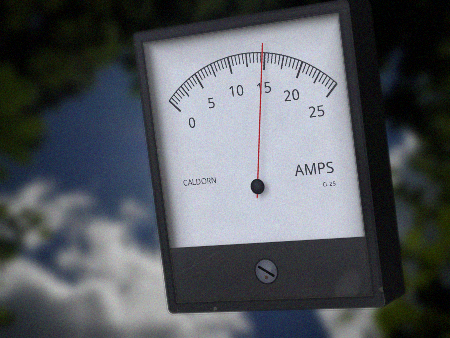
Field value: {"value": 15, "unit": "A"}
